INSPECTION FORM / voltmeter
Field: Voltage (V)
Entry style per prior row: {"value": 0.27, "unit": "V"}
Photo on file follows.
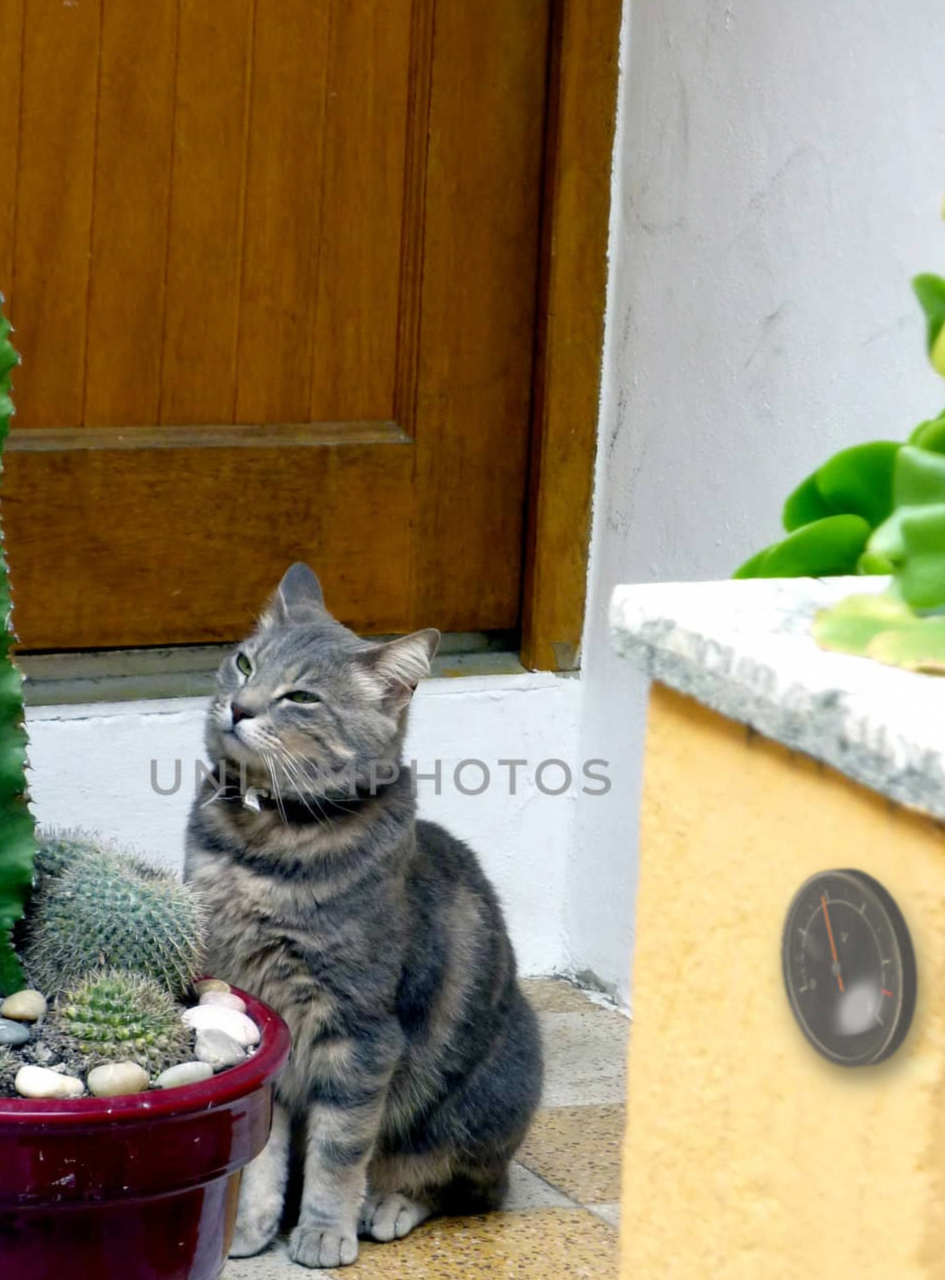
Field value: {"value": 0.4, "unit": "V"}
